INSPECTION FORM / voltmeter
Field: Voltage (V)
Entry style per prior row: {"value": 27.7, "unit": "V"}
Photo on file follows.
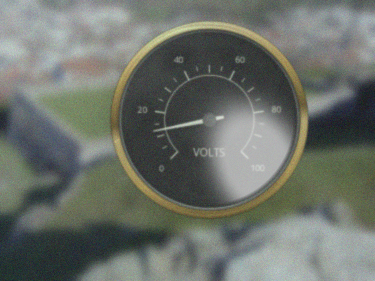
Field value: {"value": 12.5, "unit": "V"}
